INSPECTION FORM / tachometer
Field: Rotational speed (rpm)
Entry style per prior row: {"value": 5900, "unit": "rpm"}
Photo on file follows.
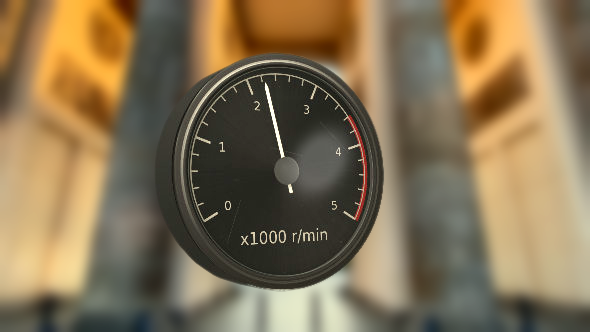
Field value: {"value": 2200, "unit": "rpm"}
